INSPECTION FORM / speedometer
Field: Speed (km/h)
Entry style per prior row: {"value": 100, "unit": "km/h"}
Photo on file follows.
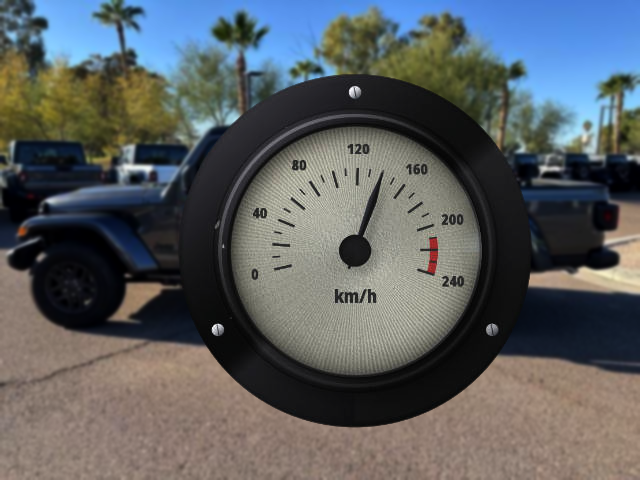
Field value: {"value": 140, "unit": "km/h"}
